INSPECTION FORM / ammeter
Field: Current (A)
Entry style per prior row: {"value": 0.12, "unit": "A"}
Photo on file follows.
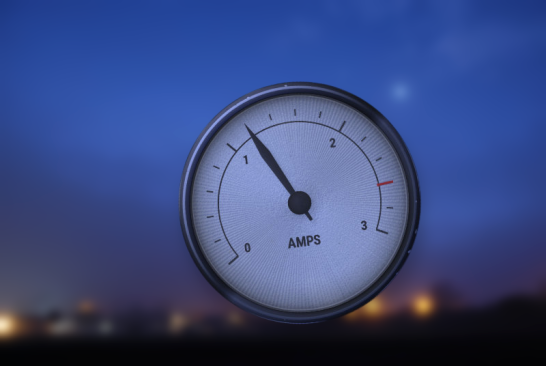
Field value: {"value": 1.2, "unit": "A"}
